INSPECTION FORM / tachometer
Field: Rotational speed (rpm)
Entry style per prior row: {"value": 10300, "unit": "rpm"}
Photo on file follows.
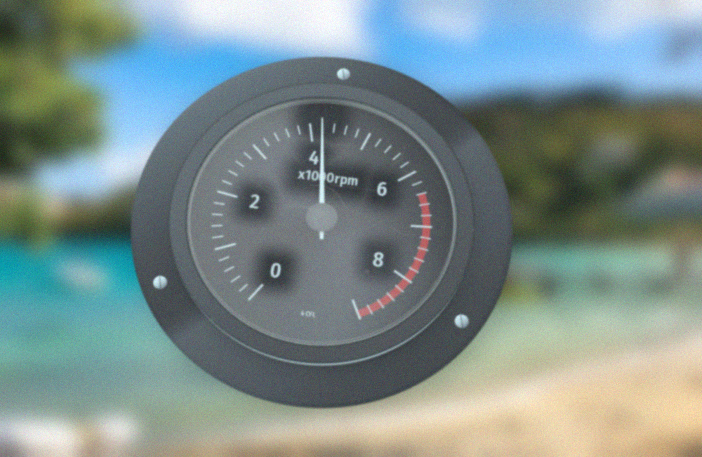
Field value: {"value": 4200, "unit": "rpm"}
